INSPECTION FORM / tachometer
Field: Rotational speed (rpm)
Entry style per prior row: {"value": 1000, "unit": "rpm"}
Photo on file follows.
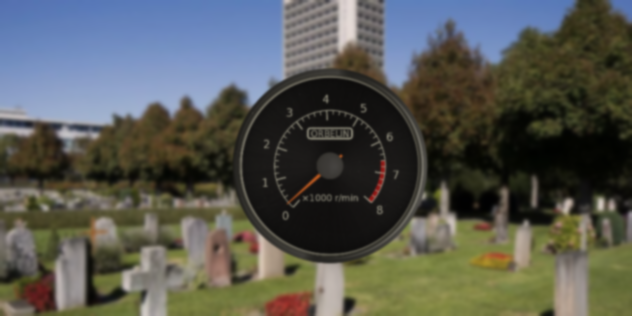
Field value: {"value": 200, "unit": "rpm"}
